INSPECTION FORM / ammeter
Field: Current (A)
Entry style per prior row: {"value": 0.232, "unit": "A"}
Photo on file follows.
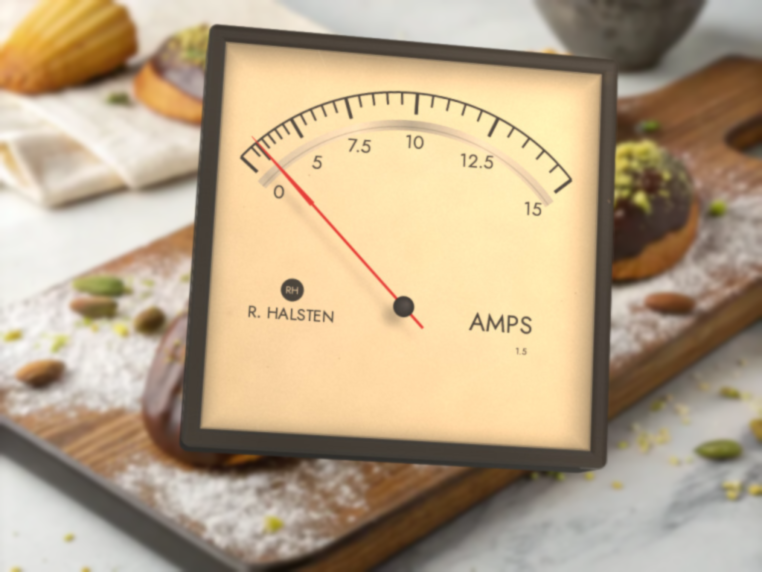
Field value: {"value": 2.5, "unit": "A"}
